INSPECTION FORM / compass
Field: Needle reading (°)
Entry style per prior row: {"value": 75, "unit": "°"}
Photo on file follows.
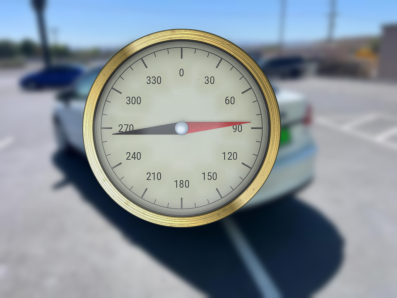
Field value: {"value": 85, "unit": "°"}
